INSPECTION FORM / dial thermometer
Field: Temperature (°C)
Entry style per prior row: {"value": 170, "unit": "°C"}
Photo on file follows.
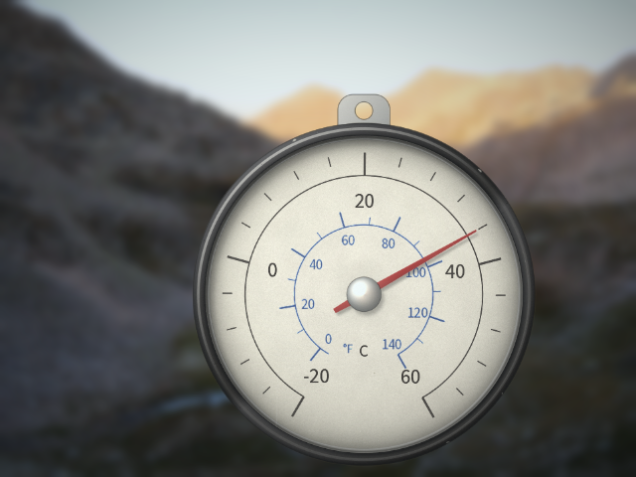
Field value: {"value": 36, "unit": "°C"}
